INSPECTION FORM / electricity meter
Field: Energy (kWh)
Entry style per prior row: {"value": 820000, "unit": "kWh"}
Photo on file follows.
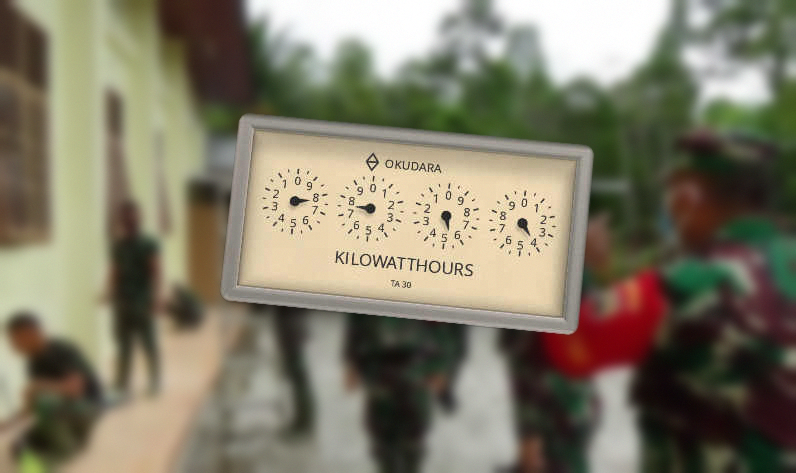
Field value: {"value": 7754, "unit": "kWh"}
